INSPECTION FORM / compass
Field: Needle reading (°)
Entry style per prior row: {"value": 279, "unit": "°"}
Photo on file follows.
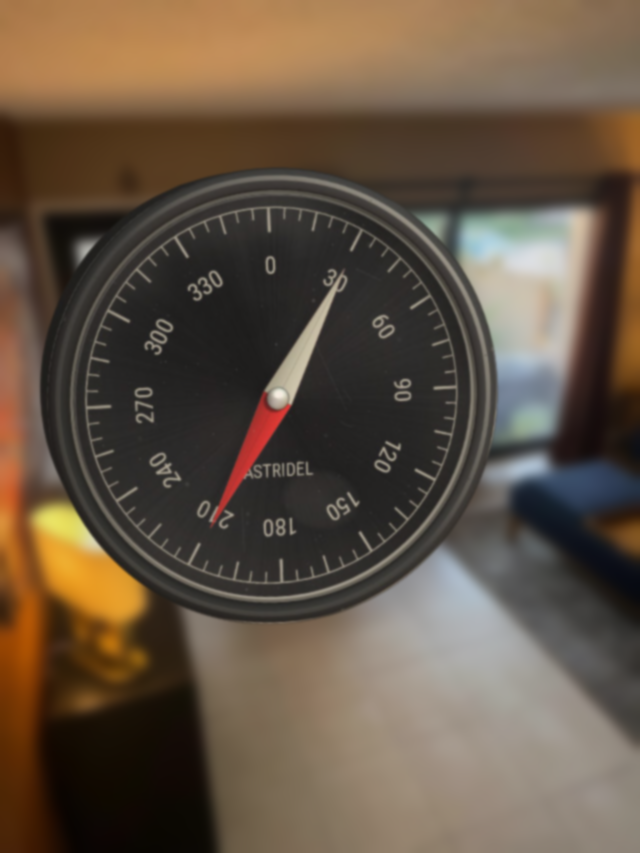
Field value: {"value": 210, "unit": "°"}
